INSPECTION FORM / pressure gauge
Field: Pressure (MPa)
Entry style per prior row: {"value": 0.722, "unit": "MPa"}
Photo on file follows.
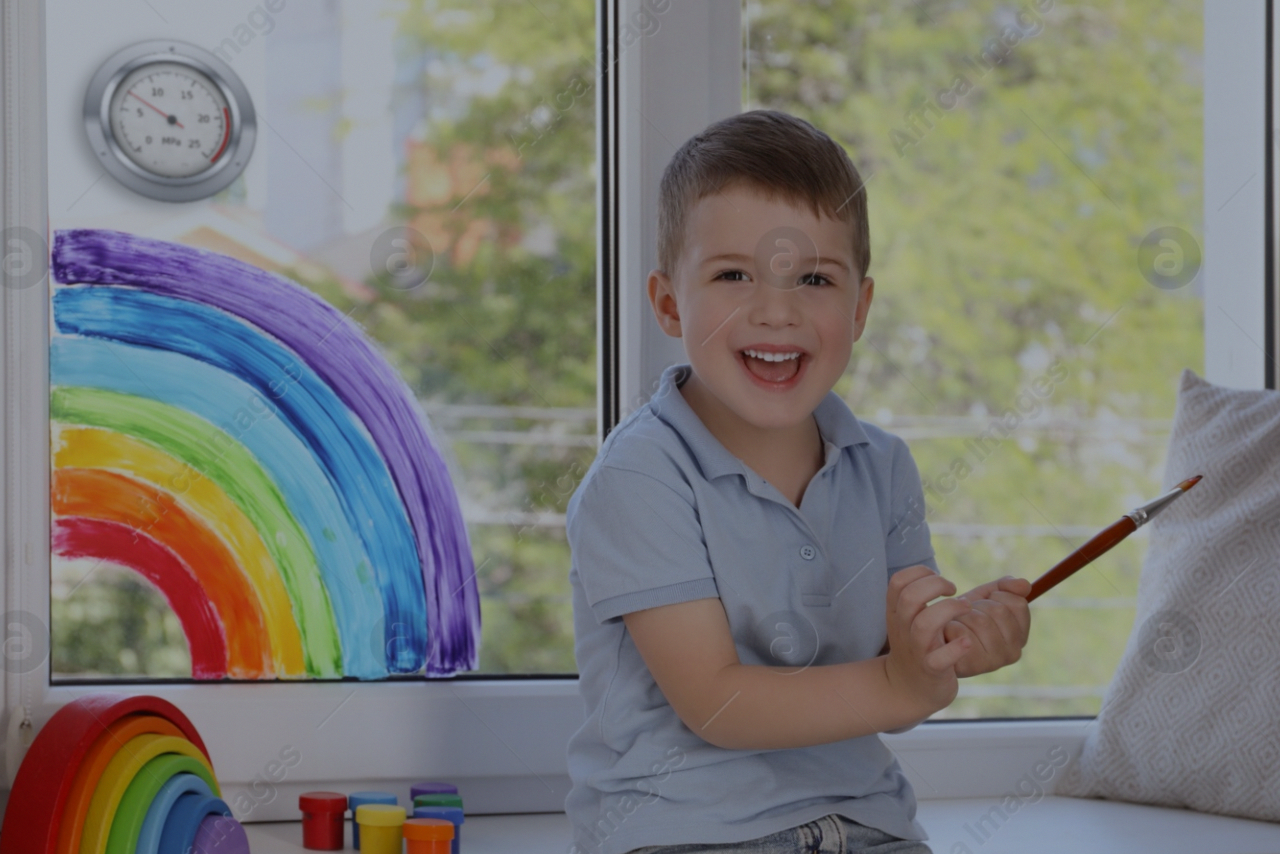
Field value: {"value": 7, "unit": "MPa"}
